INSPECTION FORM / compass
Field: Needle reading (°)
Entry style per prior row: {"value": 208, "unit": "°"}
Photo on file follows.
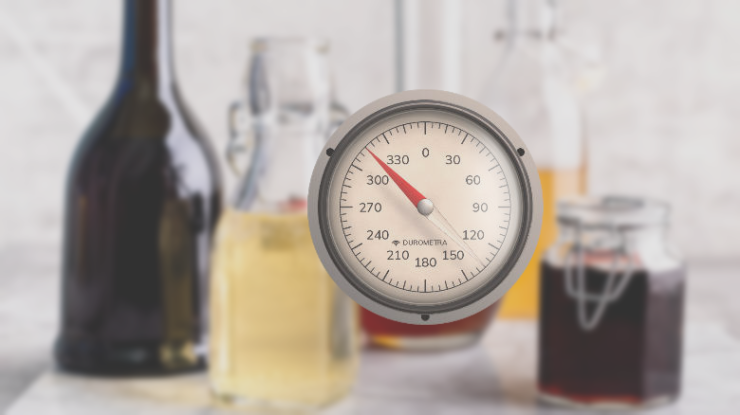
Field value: {"value": 315, "unit": "°"}
